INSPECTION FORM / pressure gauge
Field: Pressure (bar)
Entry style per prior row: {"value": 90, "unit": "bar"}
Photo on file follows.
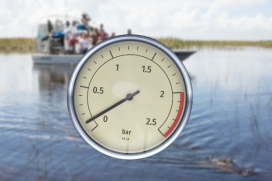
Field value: {"value": 0.1, "unit": "bar"}
